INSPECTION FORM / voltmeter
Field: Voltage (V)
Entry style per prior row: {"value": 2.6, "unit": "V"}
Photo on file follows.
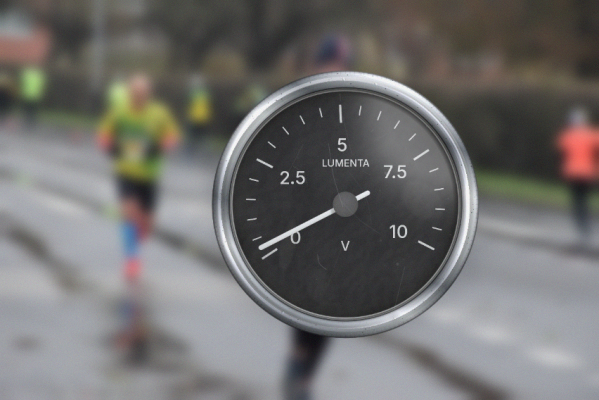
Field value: {"value": 0.25, "unit": "V"}
